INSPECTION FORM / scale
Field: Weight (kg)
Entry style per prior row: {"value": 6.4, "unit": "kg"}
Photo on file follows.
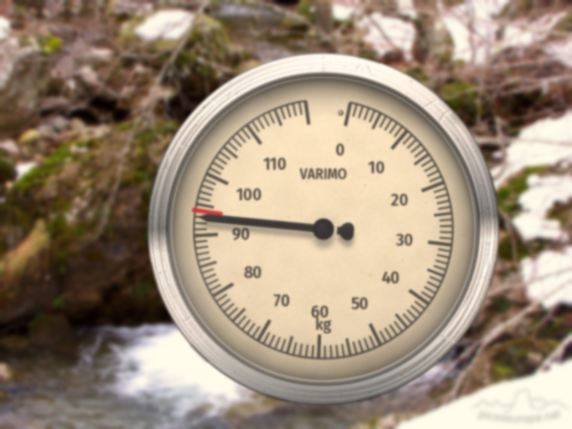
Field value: {"value": 93, "unit": "kg"}
